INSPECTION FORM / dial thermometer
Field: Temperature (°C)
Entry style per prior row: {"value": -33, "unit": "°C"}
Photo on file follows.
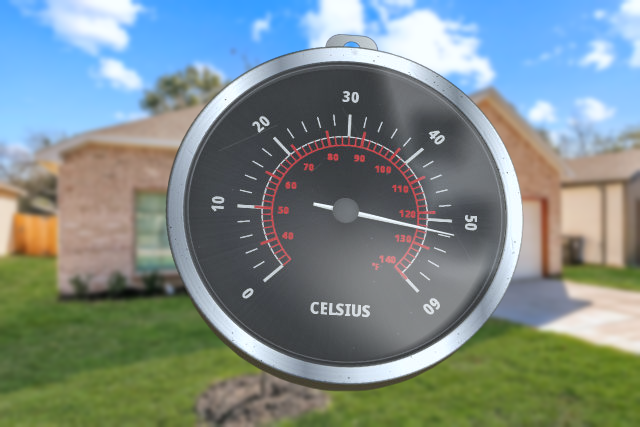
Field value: {"value": 52, "unit": "°C"}
